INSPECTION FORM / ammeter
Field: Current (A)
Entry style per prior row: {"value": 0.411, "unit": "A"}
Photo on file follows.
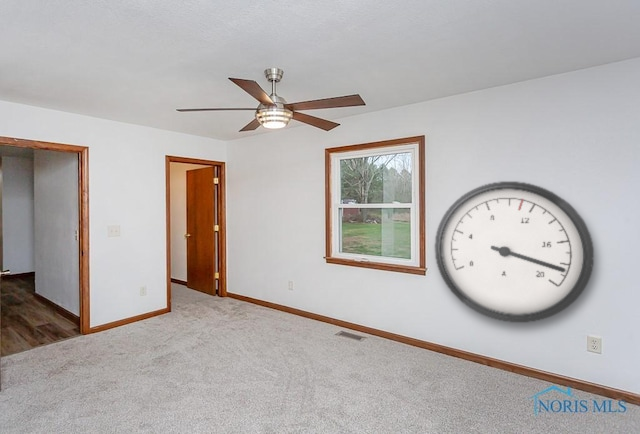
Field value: {"value": 18.5, "unit": "A"}
